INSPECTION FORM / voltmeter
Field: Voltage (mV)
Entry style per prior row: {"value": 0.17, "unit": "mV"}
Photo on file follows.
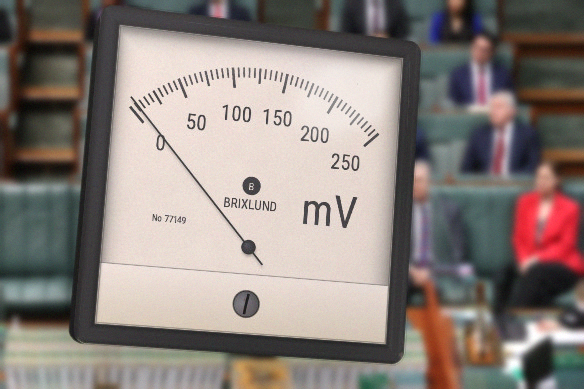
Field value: {"value": 5, "unit": "mV"}
